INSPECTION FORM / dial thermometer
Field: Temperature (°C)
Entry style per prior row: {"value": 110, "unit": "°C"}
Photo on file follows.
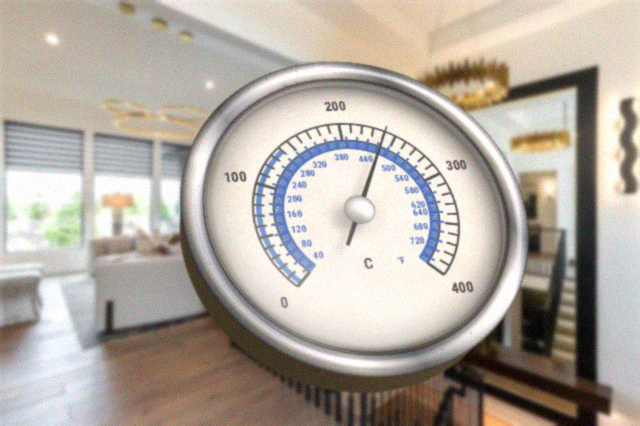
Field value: {"value": 240, "unit": "°C"}
